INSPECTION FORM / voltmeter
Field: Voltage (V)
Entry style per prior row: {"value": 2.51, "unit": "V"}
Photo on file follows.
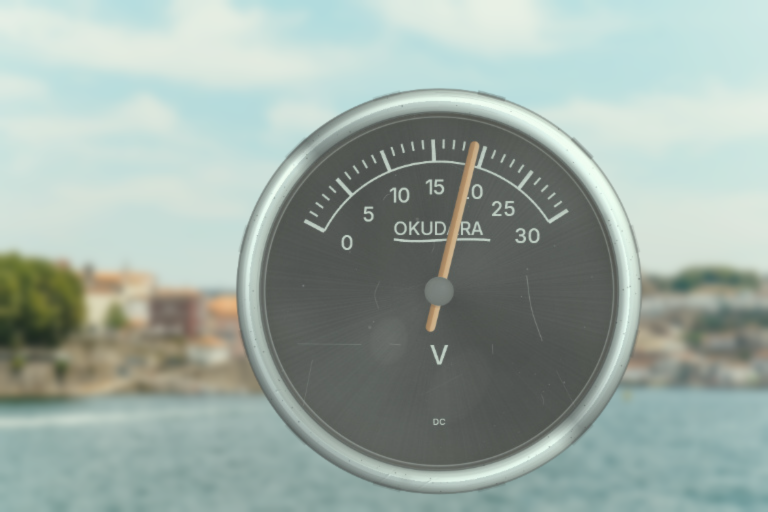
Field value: {"value": 19, "unit": "V"}
